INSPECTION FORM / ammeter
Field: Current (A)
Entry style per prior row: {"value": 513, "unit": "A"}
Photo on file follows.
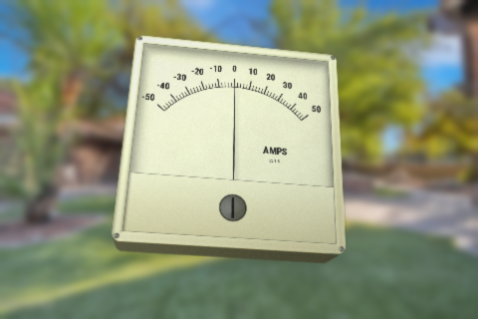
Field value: {"value": 0, "unit": "A"}
